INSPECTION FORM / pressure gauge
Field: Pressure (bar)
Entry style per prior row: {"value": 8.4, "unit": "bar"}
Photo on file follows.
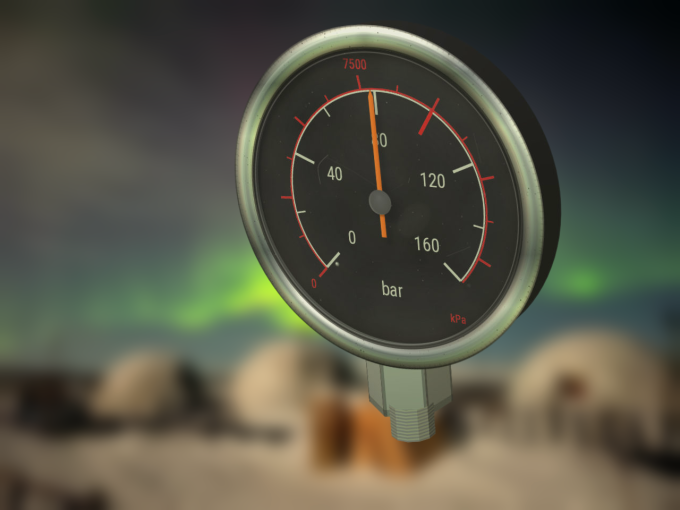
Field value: {"value": 80, "unit": "bar"}
